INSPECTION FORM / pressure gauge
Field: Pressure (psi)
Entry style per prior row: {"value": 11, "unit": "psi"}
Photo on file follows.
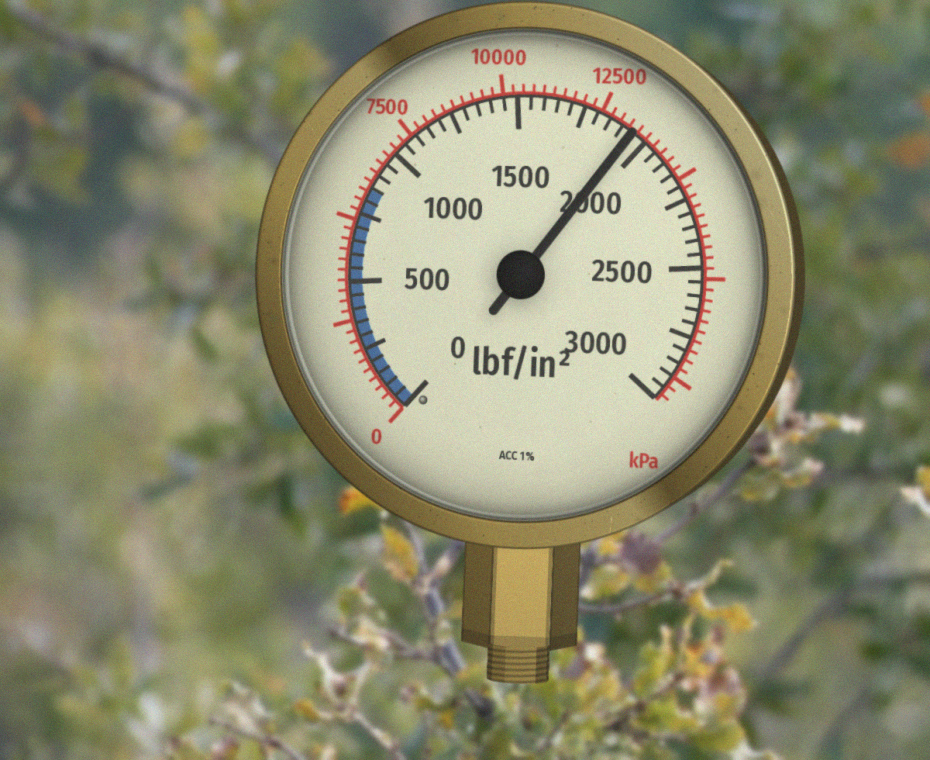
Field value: {"value": 1950, "unit": "psi"}
